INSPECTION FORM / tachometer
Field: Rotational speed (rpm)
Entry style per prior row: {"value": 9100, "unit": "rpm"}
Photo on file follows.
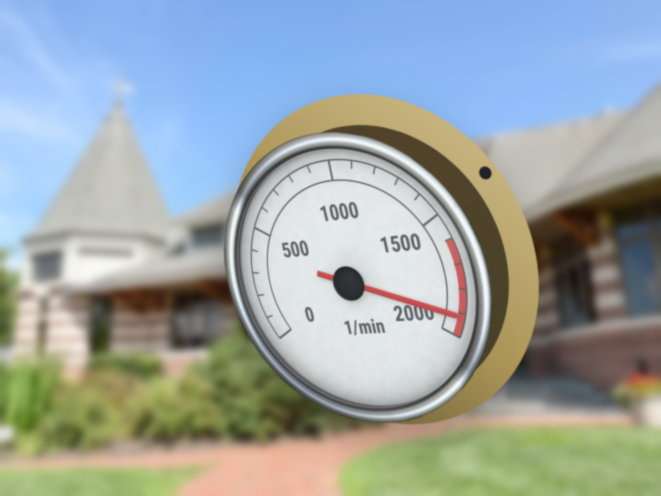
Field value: {"value": 1900, "unit": "rpm"}
